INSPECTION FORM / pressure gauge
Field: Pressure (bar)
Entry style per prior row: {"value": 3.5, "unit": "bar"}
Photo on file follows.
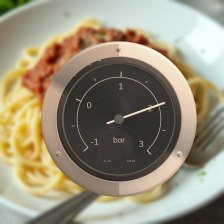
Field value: {"value": 2, "unit": "bar"}
